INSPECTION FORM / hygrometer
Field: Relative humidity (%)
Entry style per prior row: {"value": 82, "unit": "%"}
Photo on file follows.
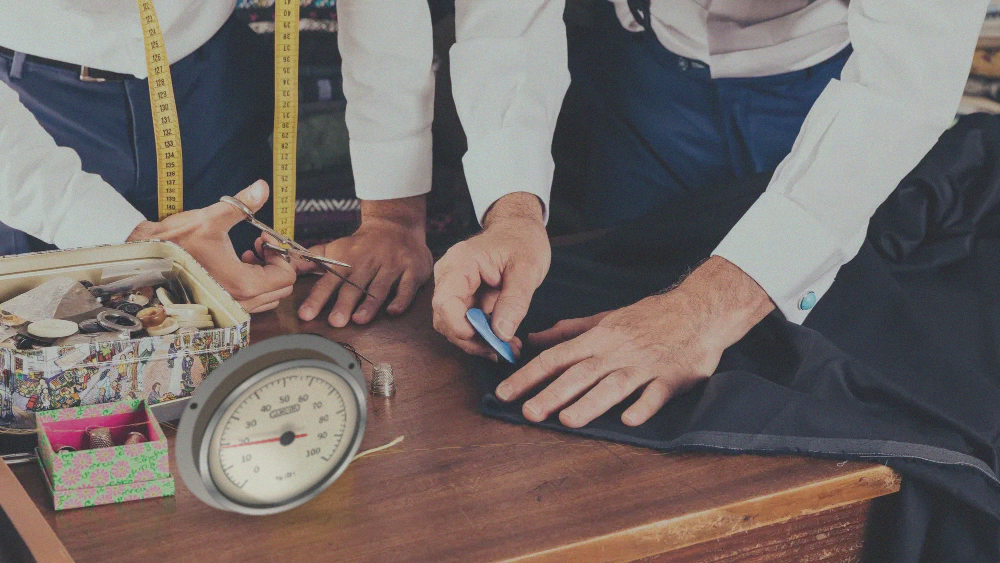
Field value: {"value": 20, "unit": "%"}
